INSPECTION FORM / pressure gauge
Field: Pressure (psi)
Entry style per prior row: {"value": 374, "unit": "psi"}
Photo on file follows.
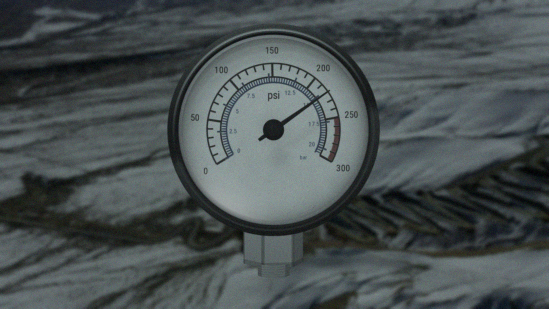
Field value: {"value": 220, "unit": "psi"}
